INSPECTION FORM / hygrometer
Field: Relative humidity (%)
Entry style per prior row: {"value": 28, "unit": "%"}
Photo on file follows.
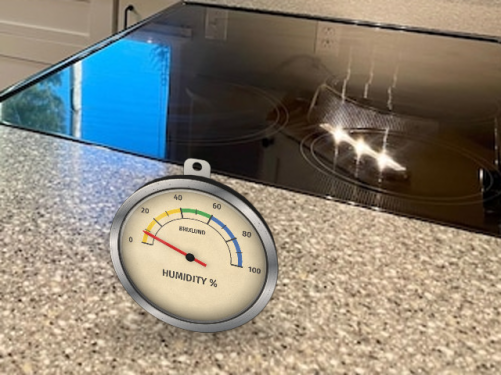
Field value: {"value": 10, "unit": "%"}
